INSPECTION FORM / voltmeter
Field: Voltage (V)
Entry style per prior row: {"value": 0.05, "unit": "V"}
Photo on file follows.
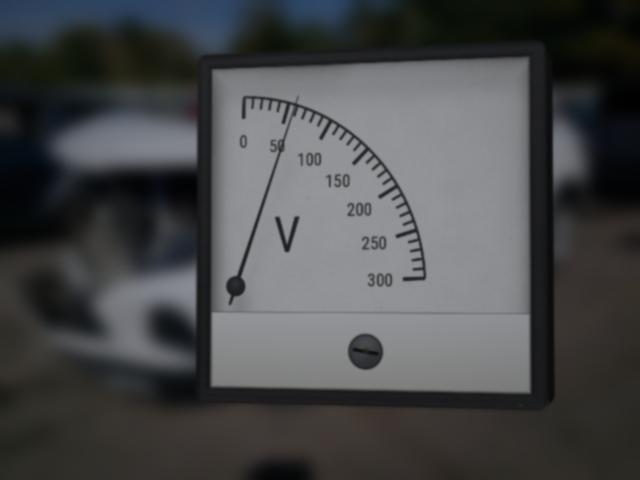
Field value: {"value": 60, "unit": "V"}
